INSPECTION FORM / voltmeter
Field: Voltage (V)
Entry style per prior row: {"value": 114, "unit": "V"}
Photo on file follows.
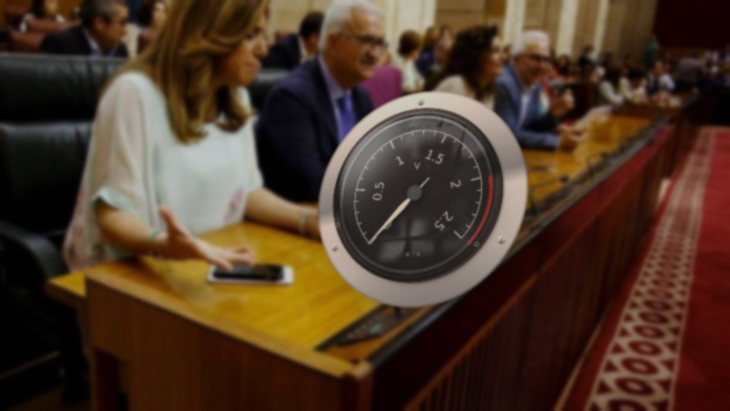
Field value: {"value": 0, "unit": "V"}
